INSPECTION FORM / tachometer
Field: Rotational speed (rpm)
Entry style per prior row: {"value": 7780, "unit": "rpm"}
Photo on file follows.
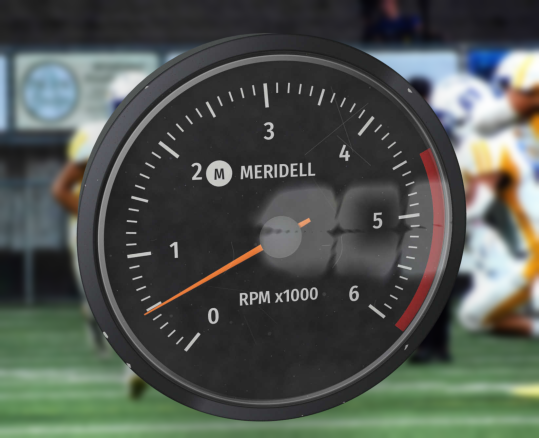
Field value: {"value": 500, "unit": "rpm"}
